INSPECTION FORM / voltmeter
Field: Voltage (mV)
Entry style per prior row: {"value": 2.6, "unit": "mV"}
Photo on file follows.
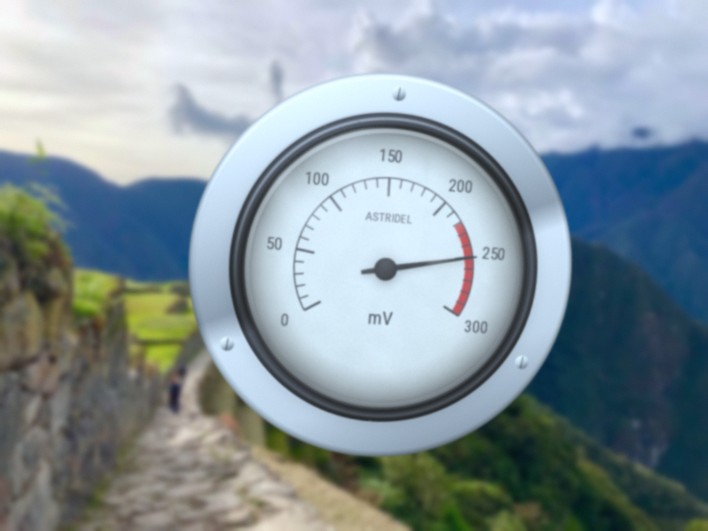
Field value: {"value": 250, "unit": "mV"}
